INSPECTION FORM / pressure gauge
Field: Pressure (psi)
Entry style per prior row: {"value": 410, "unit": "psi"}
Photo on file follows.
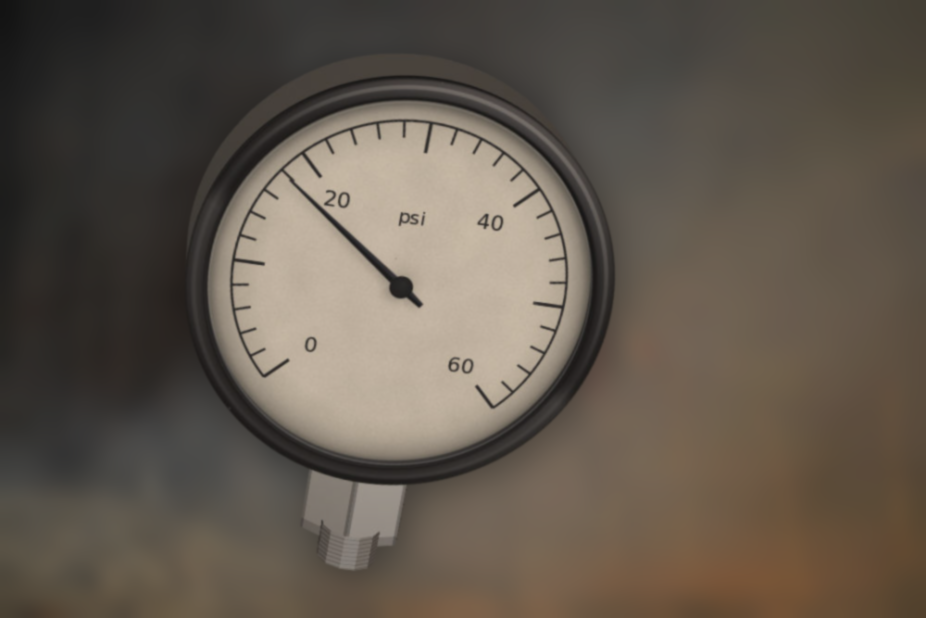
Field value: {"value": 18, "unit": "psi"}
